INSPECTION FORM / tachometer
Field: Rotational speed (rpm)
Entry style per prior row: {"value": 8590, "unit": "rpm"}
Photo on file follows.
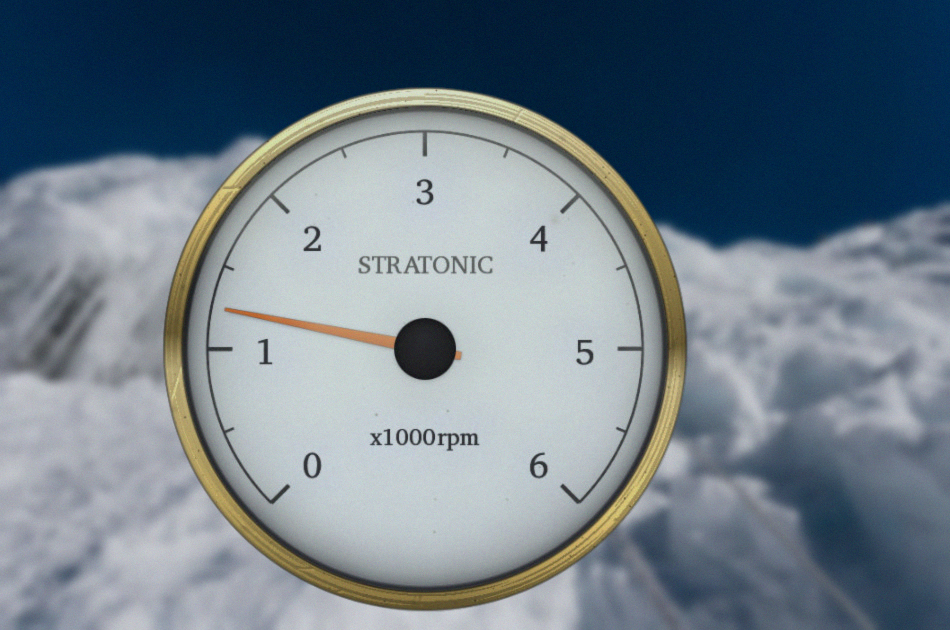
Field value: {"value": 1250, "unit": "rpm"}
